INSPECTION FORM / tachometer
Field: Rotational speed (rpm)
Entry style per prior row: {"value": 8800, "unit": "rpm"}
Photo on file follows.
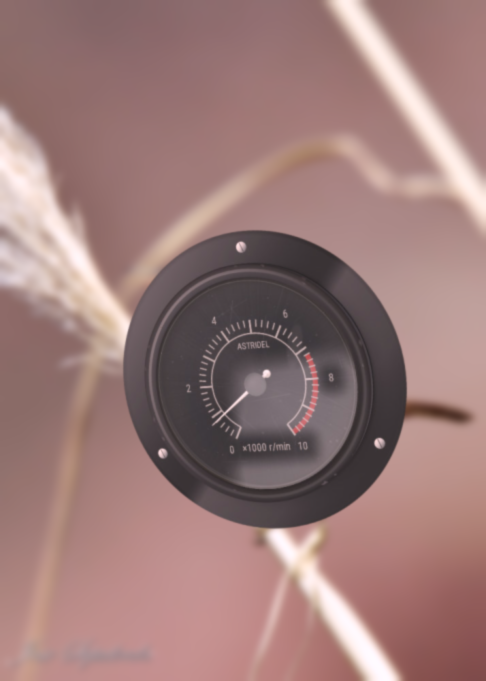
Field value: {"value": 800, "unit": "rpm"}
